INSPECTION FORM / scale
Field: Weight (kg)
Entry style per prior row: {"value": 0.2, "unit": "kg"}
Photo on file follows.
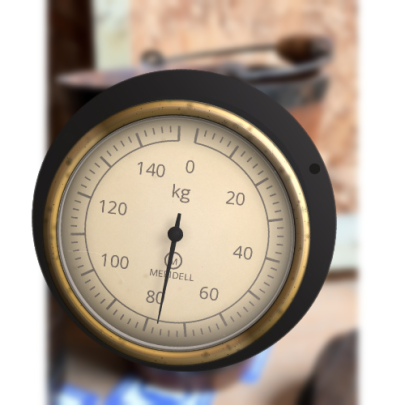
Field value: {"value": 77, "unit": "kg"}
